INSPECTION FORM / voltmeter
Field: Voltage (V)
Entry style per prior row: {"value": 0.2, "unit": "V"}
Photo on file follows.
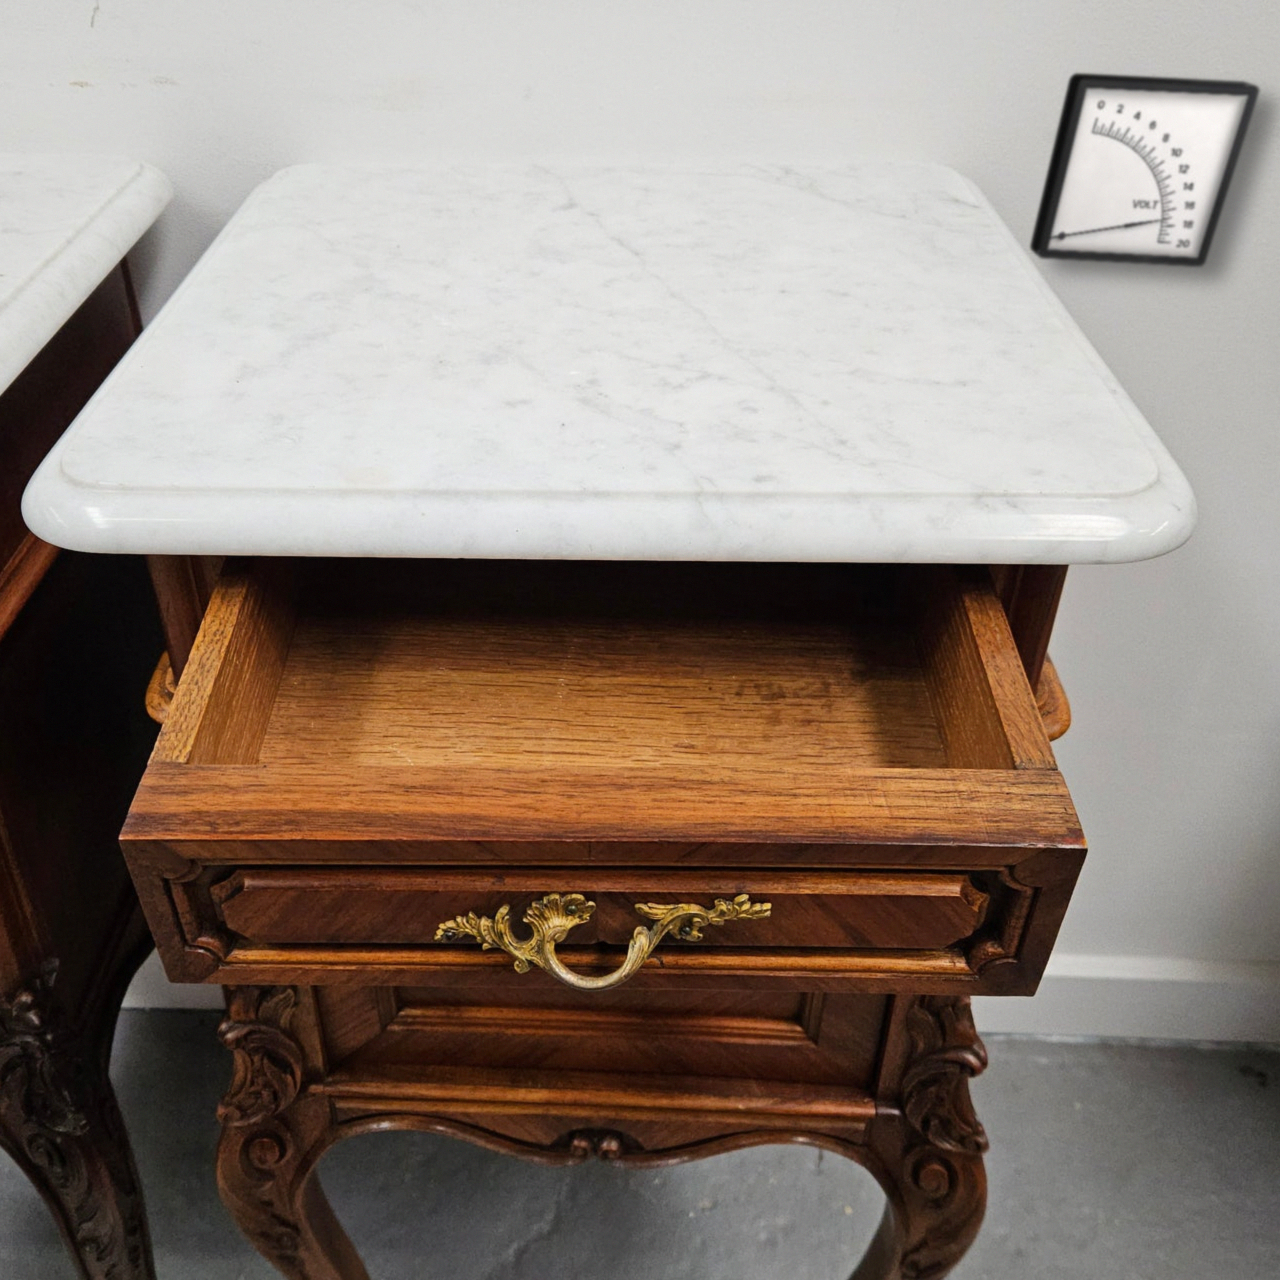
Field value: {"value": 17, "unit": "V"}
